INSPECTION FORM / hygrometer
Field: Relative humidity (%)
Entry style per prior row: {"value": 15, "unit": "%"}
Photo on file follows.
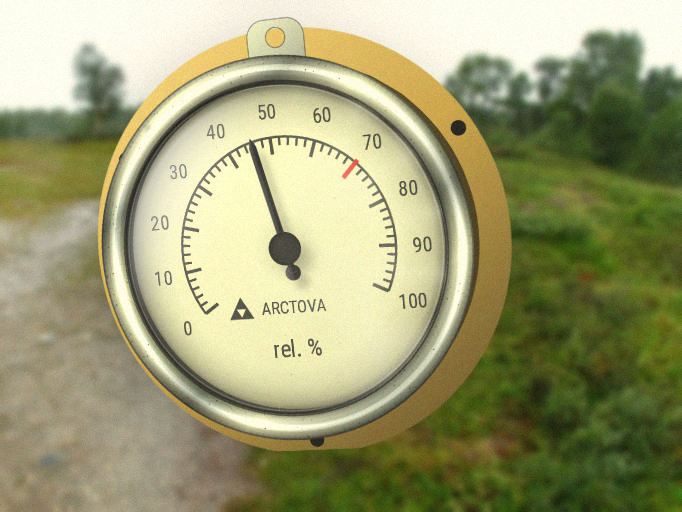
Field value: {"value": 46, "unit": "%"}
